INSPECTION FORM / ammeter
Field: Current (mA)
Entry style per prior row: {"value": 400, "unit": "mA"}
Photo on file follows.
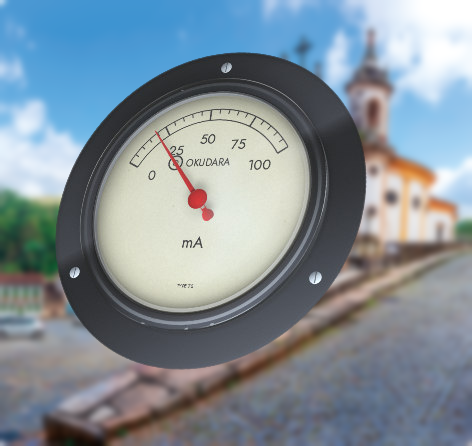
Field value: {"value": 20, "unit": "mA"}
